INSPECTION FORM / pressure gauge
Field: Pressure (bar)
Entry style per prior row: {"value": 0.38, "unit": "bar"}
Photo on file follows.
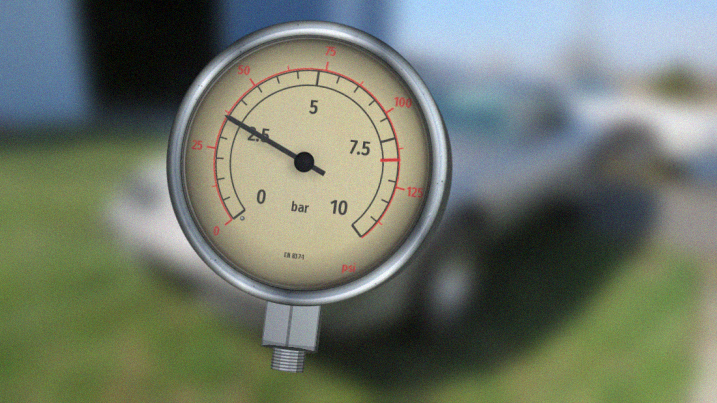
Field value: {"value": 2.5, "unit": "bar"}
